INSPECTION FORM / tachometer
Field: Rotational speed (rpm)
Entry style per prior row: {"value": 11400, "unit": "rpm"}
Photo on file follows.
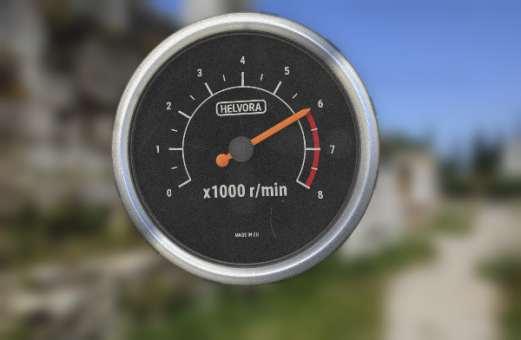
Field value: {"value": 6000, "unit": "rpm"}
